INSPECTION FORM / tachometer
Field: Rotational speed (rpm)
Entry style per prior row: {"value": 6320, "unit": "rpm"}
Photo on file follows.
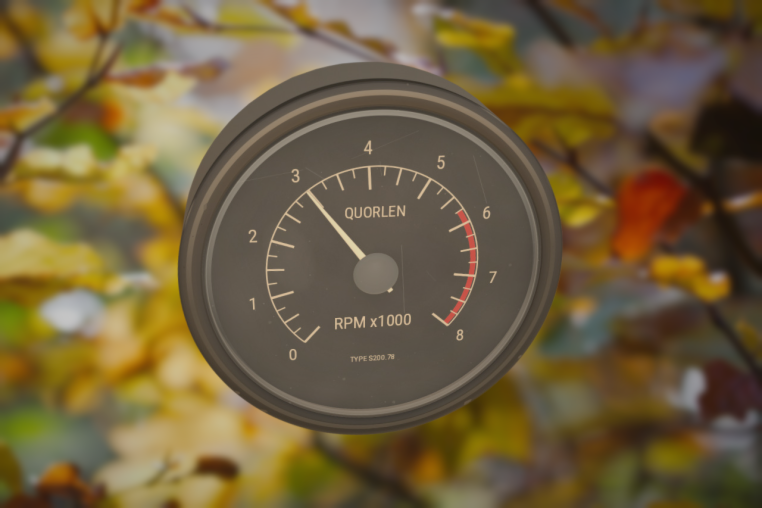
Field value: {"value": 3000, "unit": "rpm"}
